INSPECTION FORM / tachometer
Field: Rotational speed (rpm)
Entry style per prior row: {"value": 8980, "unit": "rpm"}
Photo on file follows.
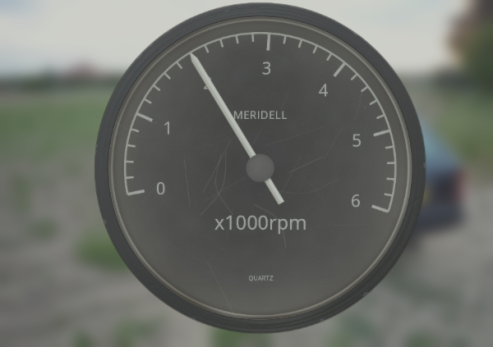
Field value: {"value": 2000, "unit": "rpm"}
